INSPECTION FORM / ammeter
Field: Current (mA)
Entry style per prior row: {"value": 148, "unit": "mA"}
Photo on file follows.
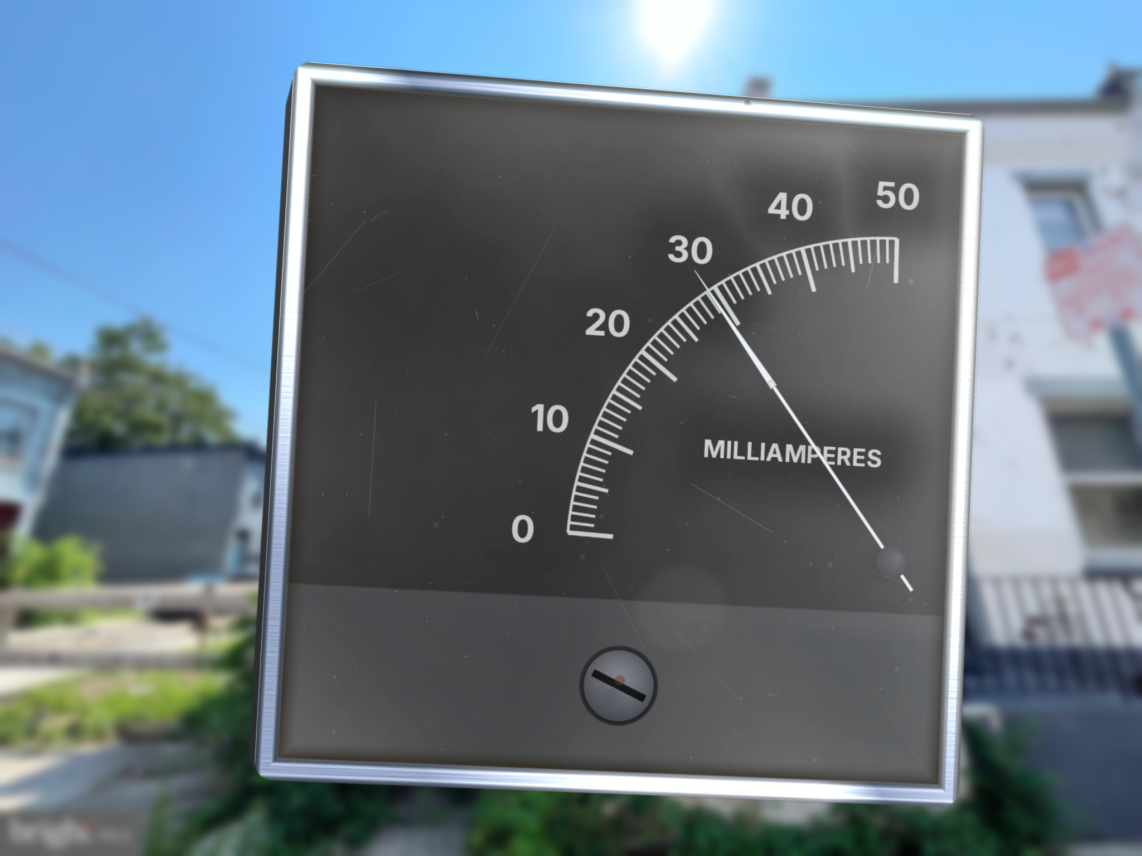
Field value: {"value": 29, "unit": "mA"}
